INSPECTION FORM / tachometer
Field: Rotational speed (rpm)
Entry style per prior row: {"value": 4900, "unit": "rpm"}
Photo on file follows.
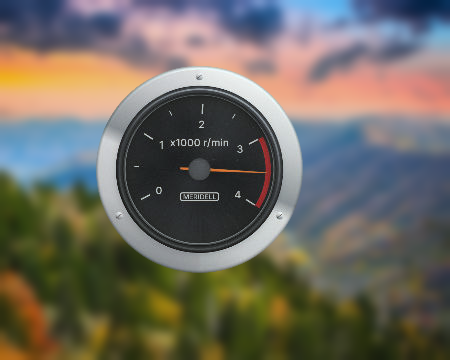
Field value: {"value": 3500, "unit": "rpm"}
